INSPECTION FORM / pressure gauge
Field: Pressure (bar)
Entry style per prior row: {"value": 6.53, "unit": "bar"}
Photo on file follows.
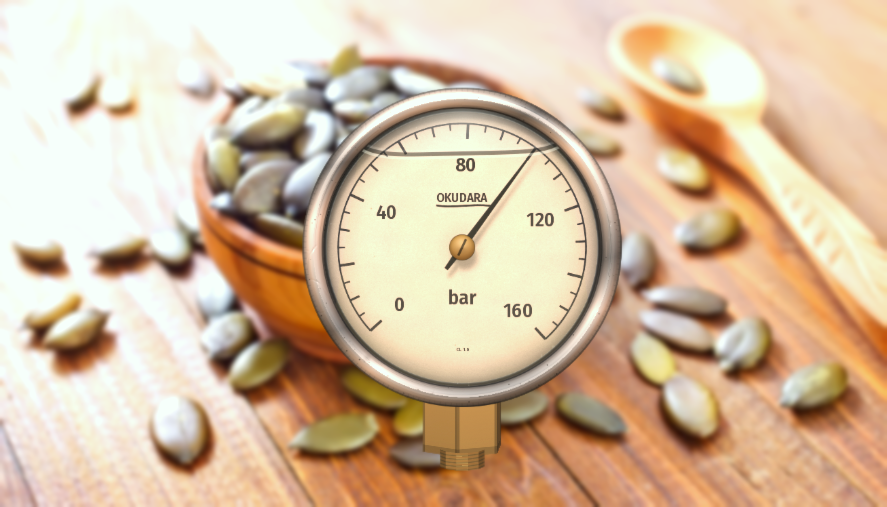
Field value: {"value": 100, "unit": "bar"}
